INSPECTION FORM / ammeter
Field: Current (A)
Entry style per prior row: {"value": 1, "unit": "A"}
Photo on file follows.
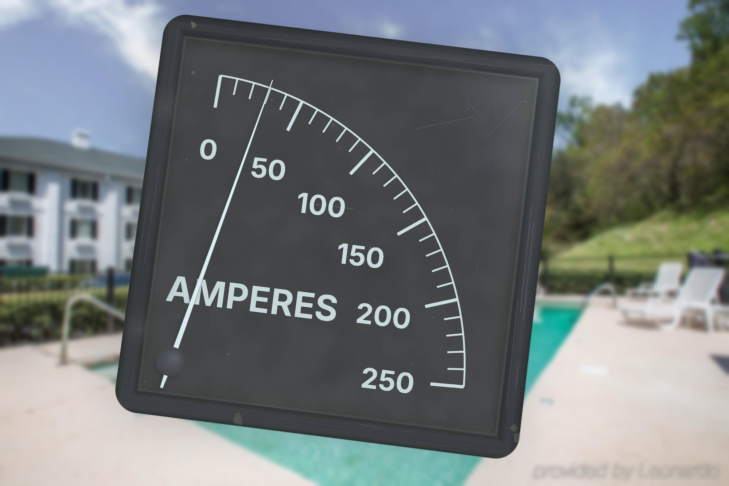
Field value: {"value": 30, "unit": "A"}
